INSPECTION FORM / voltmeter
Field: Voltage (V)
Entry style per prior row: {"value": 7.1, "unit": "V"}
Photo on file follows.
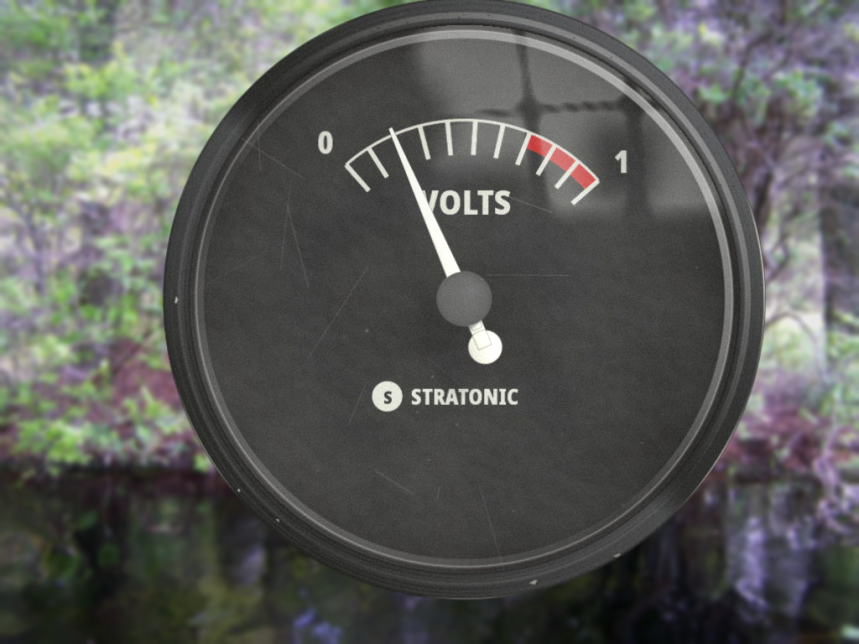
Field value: {"value": 0.2, "unit": "V"}
